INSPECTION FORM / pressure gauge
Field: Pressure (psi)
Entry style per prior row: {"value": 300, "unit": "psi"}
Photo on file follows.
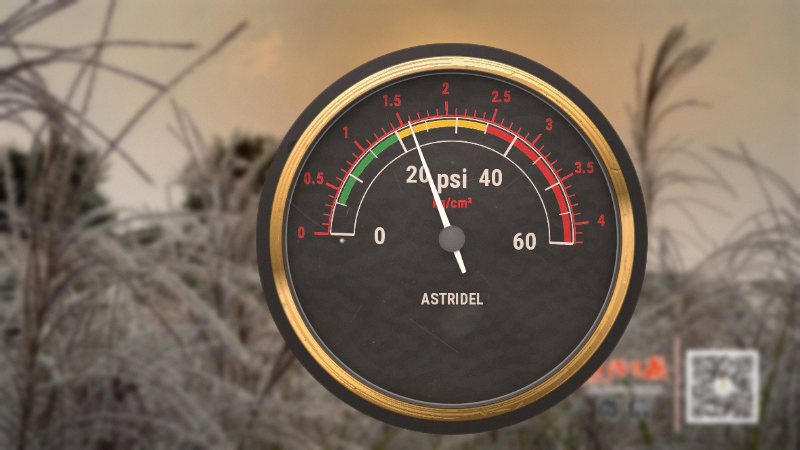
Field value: {"value": 22.5, "unit": "psi"}
